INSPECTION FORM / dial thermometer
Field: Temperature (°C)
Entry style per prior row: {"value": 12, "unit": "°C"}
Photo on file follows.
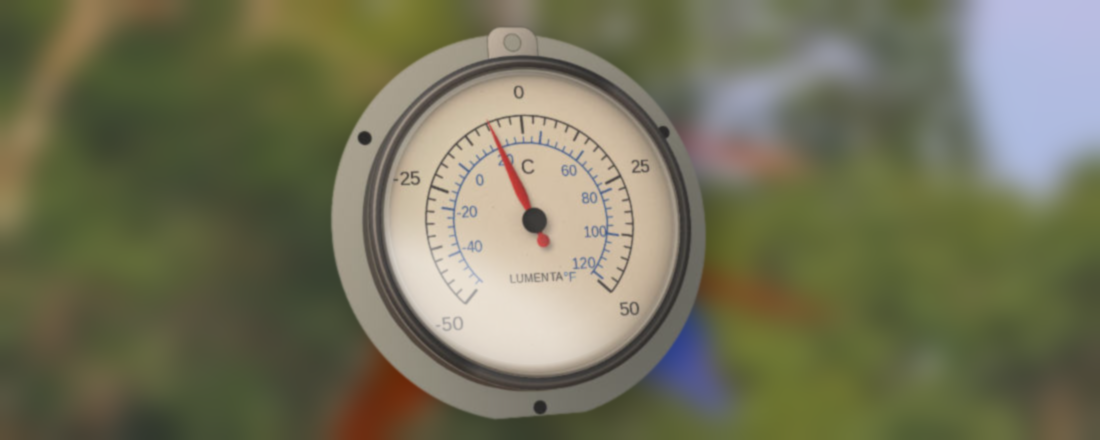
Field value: {"value": -7.5, "unit": "°C"}
